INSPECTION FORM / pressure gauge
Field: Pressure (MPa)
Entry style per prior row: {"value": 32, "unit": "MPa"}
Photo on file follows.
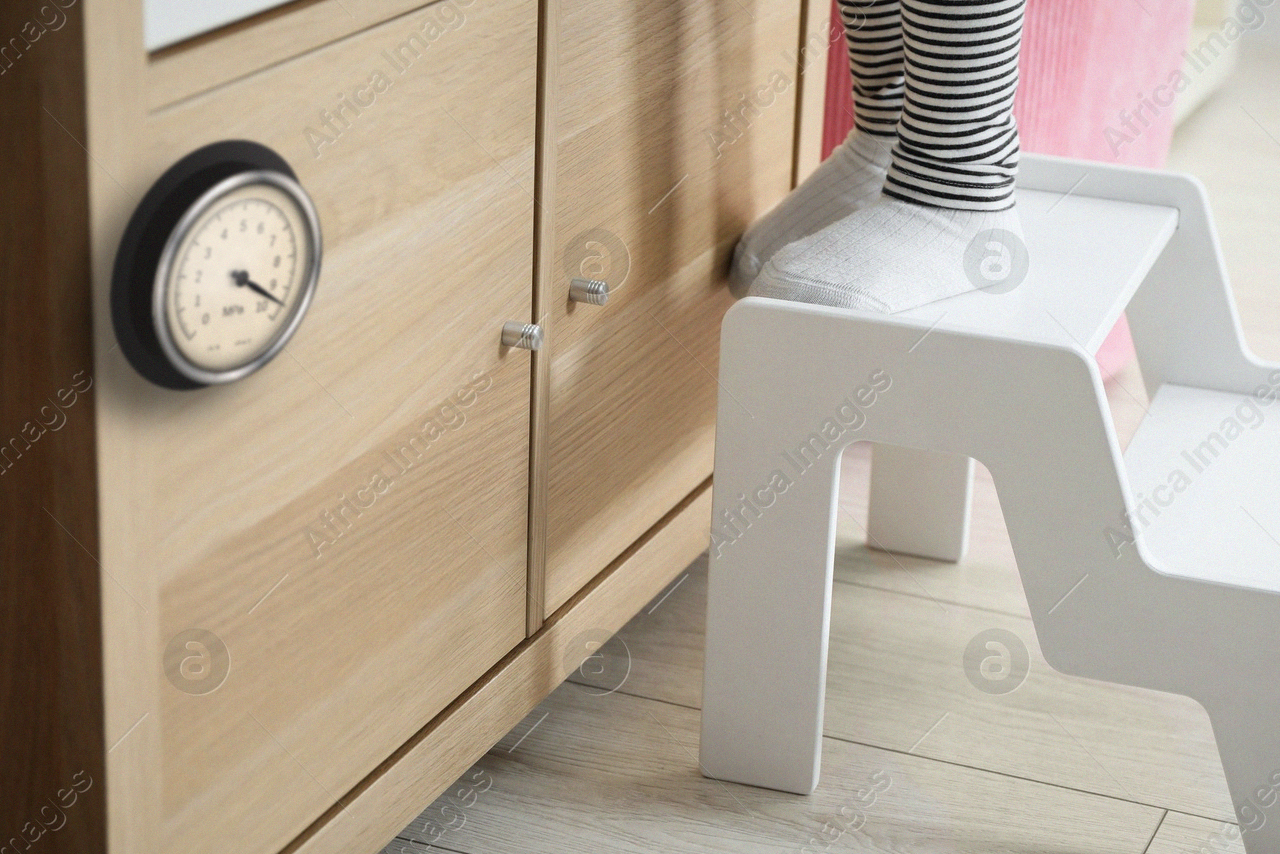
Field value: {"value": 9.5, "unit": "MPa"}
